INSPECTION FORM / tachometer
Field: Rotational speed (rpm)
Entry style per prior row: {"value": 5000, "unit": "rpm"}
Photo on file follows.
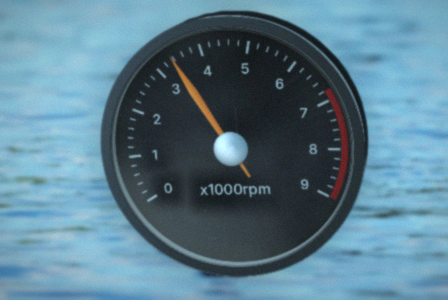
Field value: {"value": 3400, "unit": "rpm"}
